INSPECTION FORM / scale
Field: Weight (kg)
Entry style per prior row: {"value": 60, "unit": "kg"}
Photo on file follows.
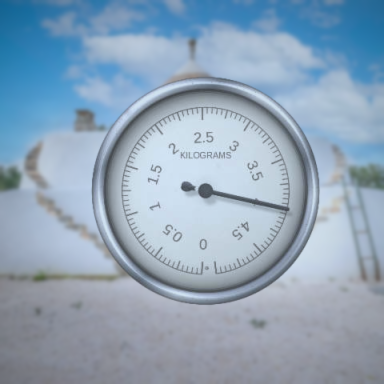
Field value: {"value": 4, "unit": "kg"}
